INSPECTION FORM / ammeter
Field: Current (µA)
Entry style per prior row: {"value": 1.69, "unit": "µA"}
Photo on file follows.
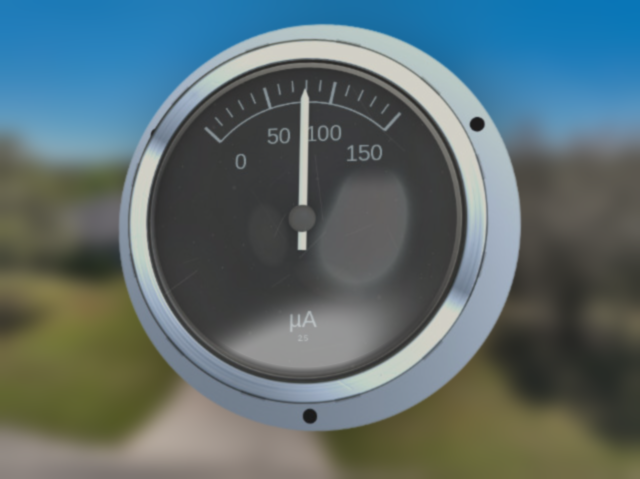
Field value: {"value": 80, "unit": "µA"}
